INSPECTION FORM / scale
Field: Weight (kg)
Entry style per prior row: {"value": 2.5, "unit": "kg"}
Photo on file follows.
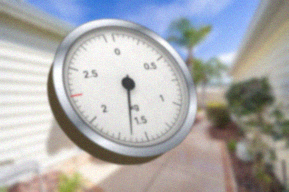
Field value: {"value": 1.65, "unit": "kg"}
